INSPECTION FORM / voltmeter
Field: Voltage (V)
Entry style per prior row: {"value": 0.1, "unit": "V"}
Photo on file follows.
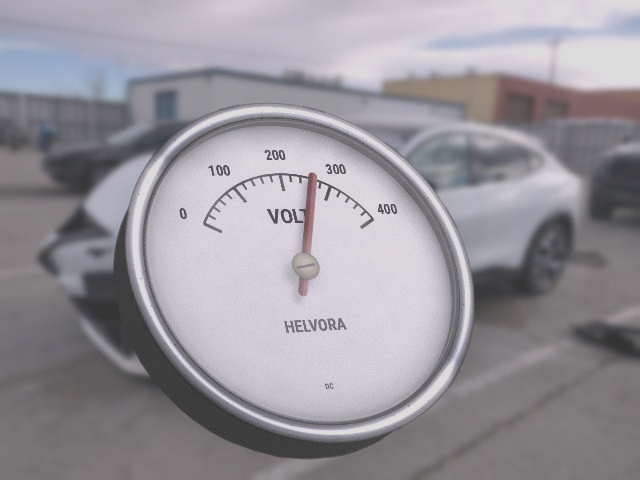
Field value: {"value": 260, "unit": "V"}
